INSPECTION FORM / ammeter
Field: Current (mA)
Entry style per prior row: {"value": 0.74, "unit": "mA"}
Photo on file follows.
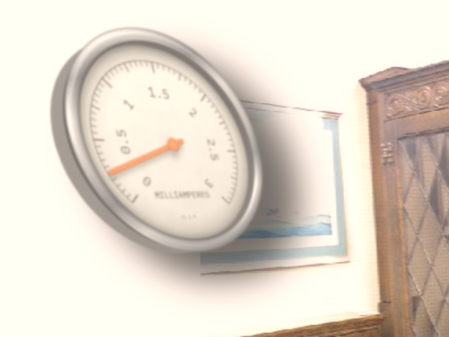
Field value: {"value": 0.25, "unit": "mA"}
